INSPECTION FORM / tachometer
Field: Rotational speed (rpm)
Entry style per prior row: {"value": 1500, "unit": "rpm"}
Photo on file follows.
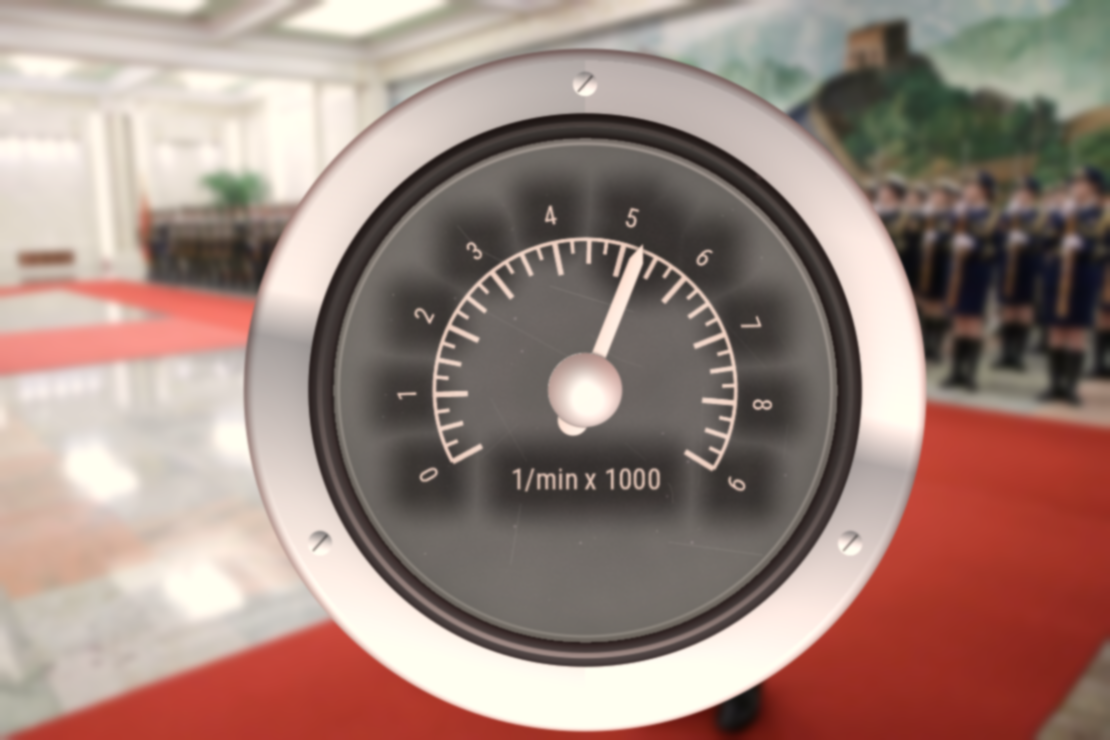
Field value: {"value": 5250, "unit": "rpm"}
